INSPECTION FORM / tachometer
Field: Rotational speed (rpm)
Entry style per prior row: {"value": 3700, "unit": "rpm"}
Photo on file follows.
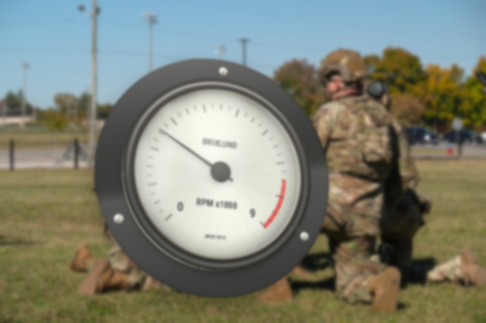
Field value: {"value": 2500, "unit": "rpm"}
